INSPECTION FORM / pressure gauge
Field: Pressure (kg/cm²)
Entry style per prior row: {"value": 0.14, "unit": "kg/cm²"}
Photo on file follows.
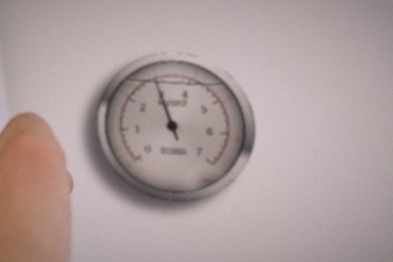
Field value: {"value": 3, "unit": "kg/cm²"}
